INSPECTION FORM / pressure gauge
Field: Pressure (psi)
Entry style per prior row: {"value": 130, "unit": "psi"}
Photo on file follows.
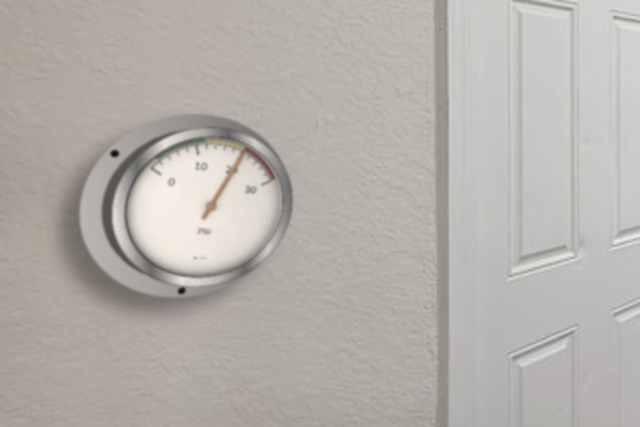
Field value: {"value": 20, "unit": "psi"}
